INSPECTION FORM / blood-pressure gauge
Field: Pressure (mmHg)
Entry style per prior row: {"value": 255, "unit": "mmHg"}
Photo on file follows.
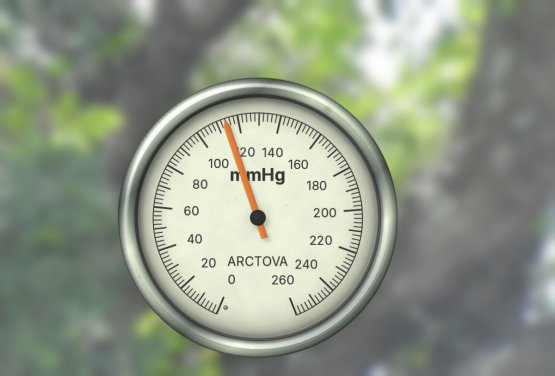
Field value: {"value": 114, "unit": "mmHg"}
